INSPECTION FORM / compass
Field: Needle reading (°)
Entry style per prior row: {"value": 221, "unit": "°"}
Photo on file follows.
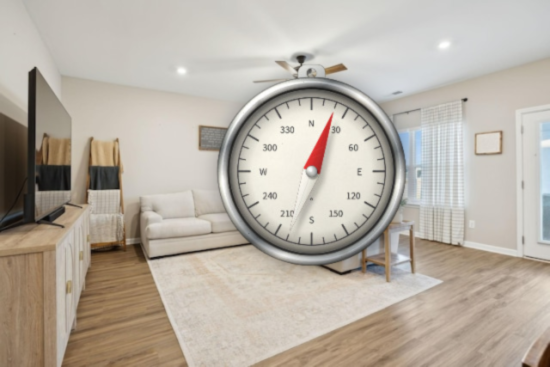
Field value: {"value": 20, "unit": "°"}
